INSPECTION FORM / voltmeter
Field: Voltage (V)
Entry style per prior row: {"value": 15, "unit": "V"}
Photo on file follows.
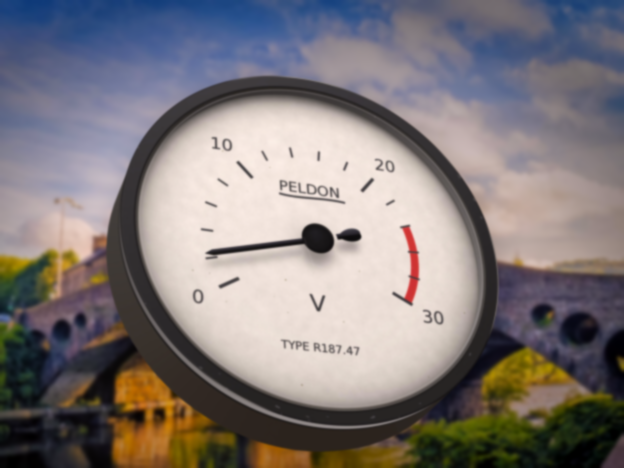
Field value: {"value": 2, "unit": "V"}
